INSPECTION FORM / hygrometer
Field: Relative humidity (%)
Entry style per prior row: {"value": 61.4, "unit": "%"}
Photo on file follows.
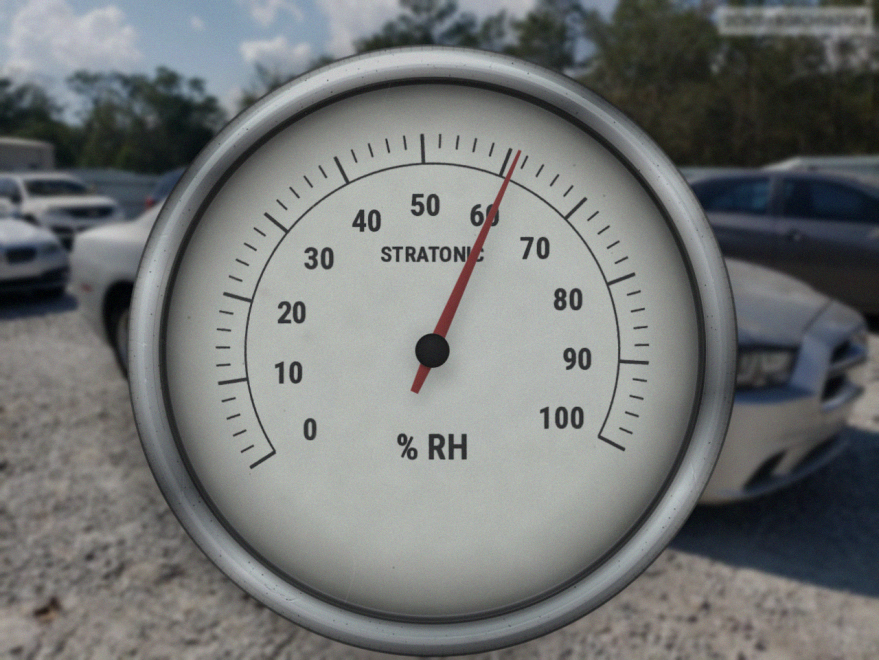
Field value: {"value": 61, "unit": "%"}
